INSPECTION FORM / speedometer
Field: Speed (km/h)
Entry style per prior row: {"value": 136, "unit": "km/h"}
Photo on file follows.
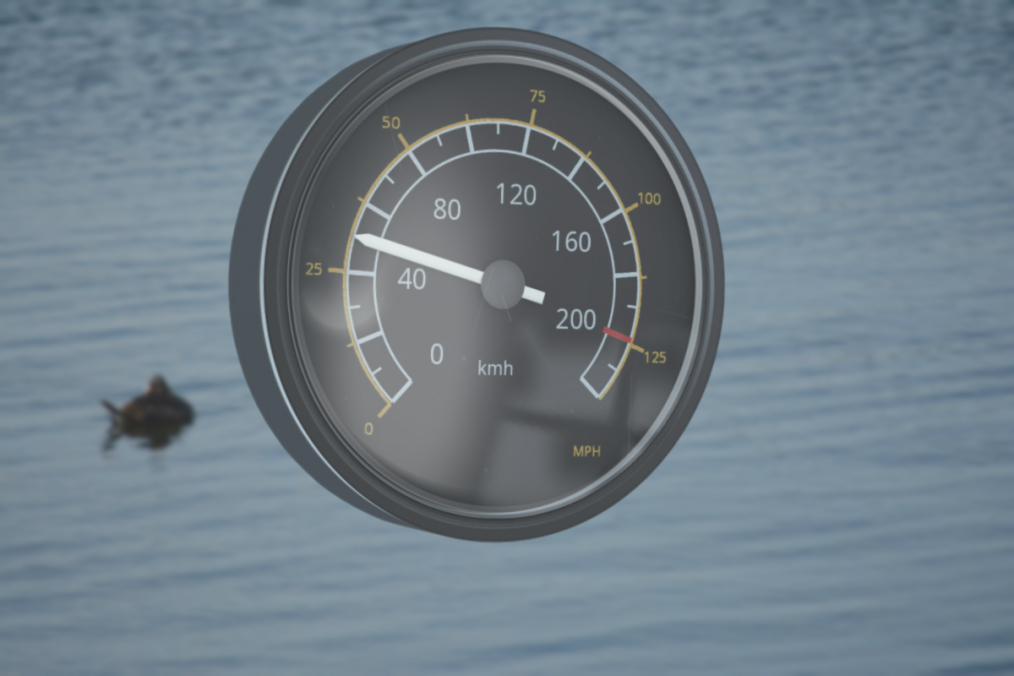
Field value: {"value": 50, "unit": "km/h"}
